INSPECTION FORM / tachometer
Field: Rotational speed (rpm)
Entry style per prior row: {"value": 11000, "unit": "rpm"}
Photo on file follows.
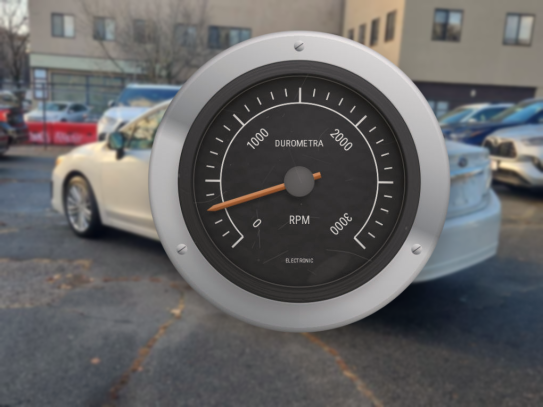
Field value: {"value": 300, "unit": "rpm"}
